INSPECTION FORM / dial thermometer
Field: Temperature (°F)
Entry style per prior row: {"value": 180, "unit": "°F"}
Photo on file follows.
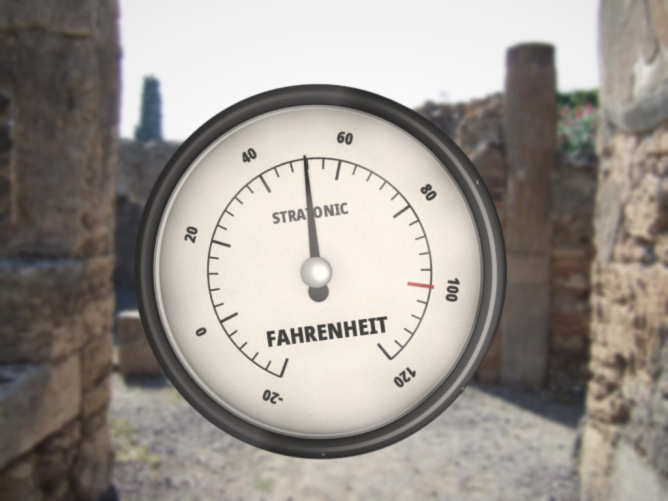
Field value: {"value": 52, "unit": "°F"}
